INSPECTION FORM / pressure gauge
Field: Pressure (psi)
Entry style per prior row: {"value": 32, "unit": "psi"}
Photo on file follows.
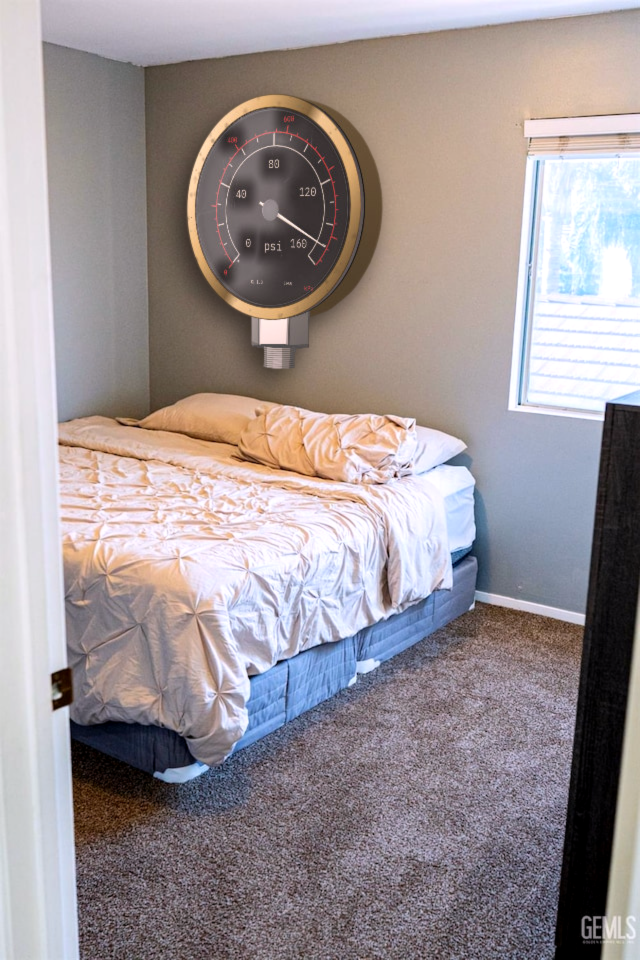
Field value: {"value": 150, "unit": "psi"}
